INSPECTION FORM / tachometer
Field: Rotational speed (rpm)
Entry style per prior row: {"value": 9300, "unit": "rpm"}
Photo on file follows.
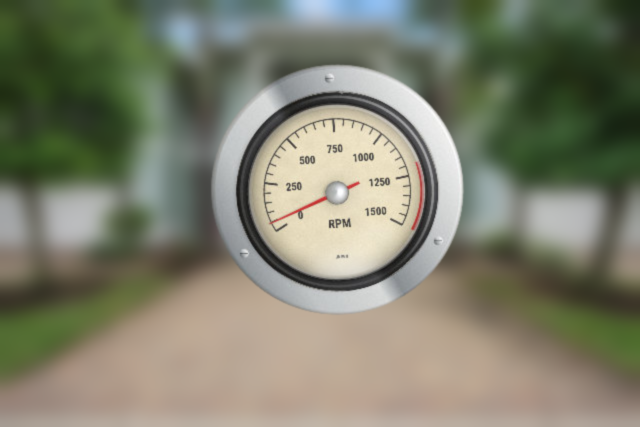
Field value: {"value": 50, "unit": "rpm"}
